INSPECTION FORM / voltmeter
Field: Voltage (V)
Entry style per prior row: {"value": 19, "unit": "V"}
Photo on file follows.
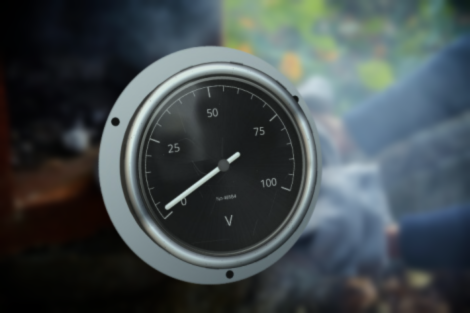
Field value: {"value": 2.5, "unit": "V"}
